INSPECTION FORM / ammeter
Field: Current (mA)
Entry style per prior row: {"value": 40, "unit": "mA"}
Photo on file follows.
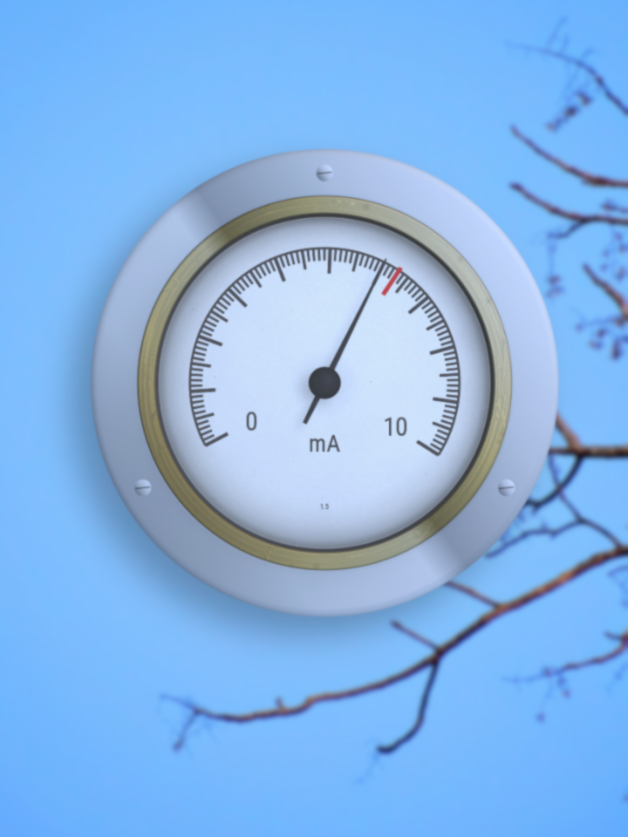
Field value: {"value": 6, "unit": "mA"}
